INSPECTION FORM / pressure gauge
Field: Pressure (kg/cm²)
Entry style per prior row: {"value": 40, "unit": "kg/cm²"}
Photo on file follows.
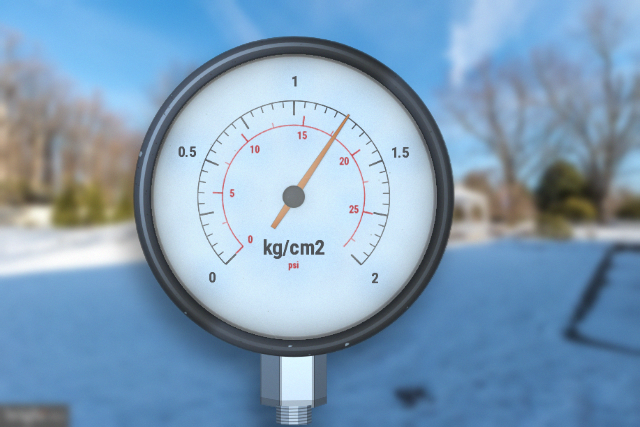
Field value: {"value": 1.25, "unit": "kg/cm²"}
